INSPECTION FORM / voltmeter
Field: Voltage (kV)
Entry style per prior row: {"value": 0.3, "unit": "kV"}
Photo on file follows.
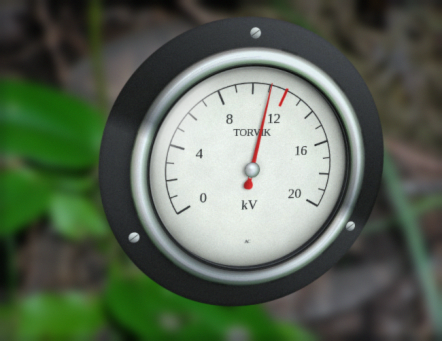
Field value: {"value": 11, "unit": "kV"}
